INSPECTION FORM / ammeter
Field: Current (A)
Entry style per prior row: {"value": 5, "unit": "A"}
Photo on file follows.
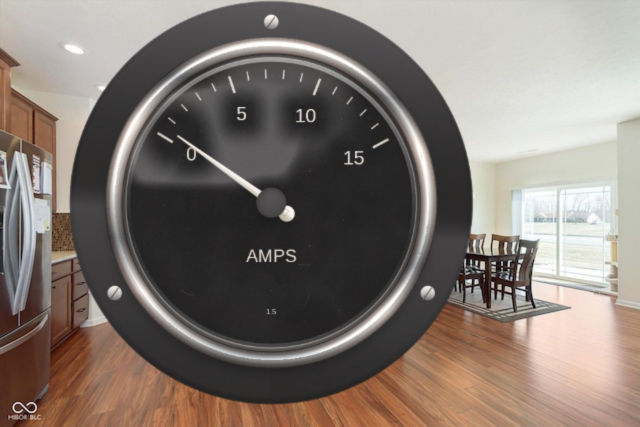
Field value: {"value": 0.5, "unit": "A"}
